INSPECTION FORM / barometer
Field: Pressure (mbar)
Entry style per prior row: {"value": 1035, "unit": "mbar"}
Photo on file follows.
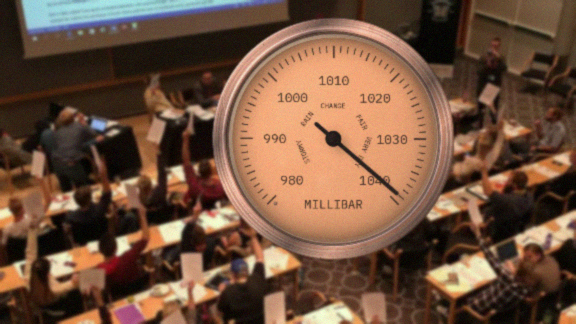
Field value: {"value": 1039, "unit": "mbar"}
